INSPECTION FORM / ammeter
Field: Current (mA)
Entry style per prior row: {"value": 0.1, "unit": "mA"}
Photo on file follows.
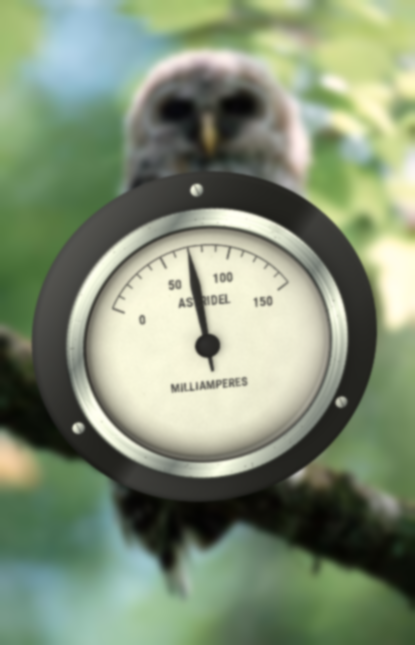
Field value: {"value": 70, "unit": "mA"}
